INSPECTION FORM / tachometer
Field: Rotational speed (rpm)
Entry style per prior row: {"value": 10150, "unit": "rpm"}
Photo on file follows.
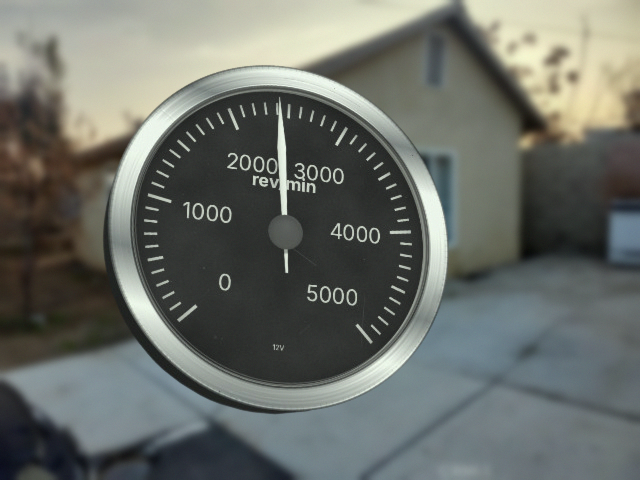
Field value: {"value": 2400, "unit": "rpm"}
